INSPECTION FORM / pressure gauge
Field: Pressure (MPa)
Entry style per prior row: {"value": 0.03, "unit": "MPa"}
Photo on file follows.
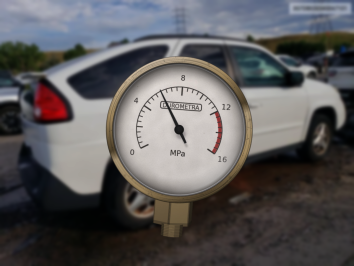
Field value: {"value": 6, "unit": "MPa"}
